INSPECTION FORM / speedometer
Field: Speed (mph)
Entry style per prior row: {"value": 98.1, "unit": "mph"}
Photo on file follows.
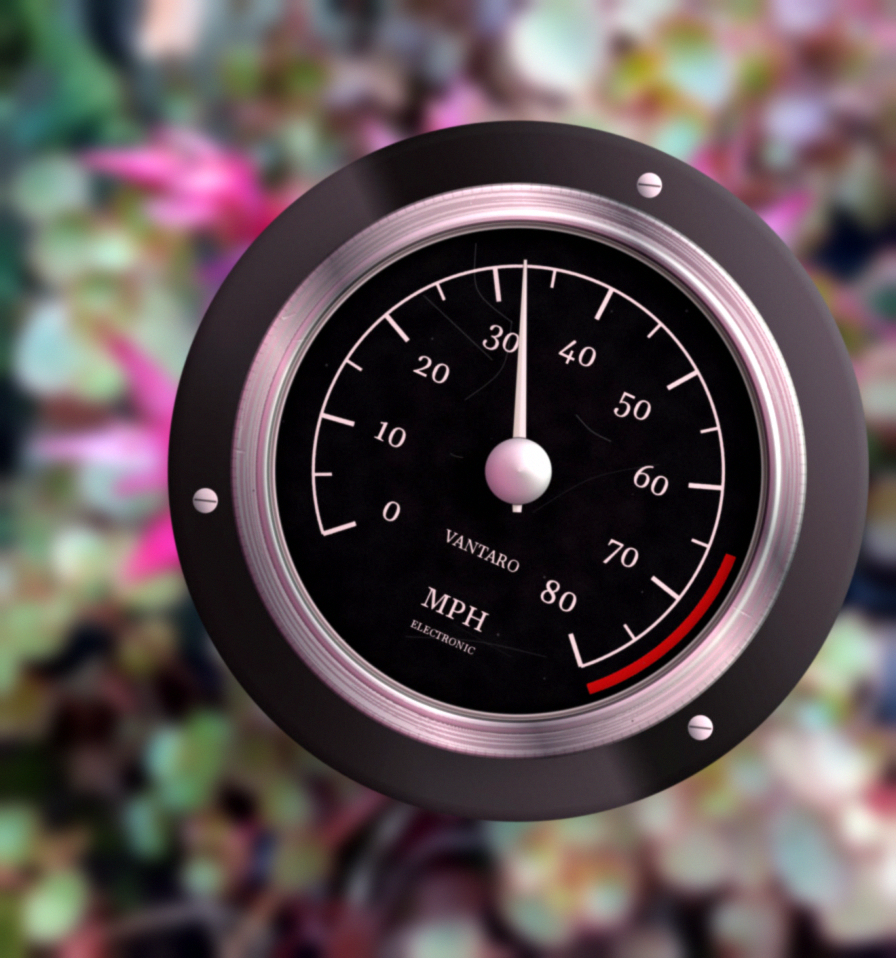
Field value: {"value": 32.5, "unit": "mph"}
